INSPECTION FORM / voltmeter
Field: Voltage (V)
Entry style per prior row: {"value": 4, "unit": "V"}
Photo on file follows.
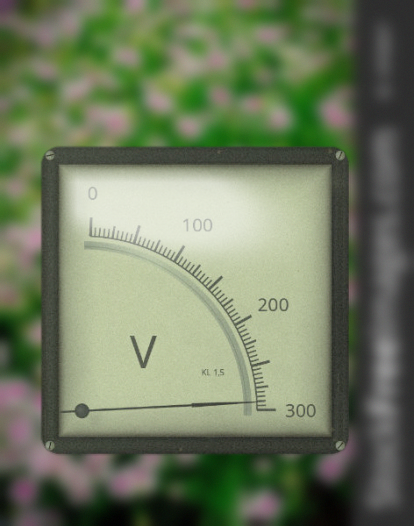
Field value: {"value": 290, "unit": "V"}
